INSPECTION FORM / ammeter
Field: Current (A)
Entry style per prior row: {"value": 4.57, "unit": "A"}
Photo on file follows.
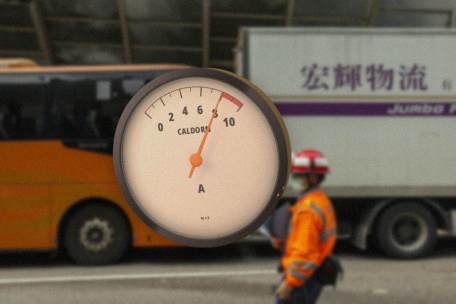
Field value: {"value": 8, "unit": "A"}
